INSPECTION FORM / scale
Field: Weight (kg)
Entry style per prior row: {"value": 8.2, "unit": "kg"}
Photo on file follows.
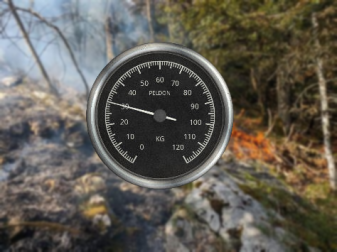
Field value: {"value": 30, "unit": "kg"}
